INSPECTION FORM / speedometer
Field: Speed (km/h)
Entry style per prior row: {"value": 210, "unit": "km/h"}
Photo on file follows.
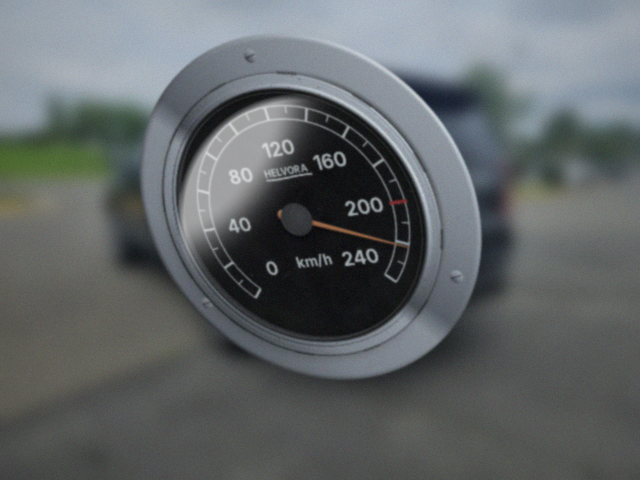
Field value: {"value": 220, "unit": "km/h"}
